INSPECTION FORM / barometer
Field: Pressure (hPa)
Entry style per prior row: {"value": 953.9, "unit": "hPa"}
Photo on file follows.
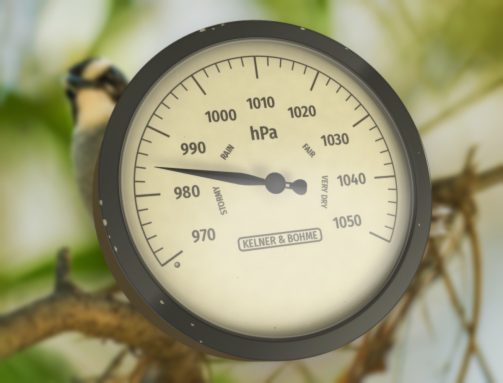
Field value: {"value": 984, "unit": "hPa"}
